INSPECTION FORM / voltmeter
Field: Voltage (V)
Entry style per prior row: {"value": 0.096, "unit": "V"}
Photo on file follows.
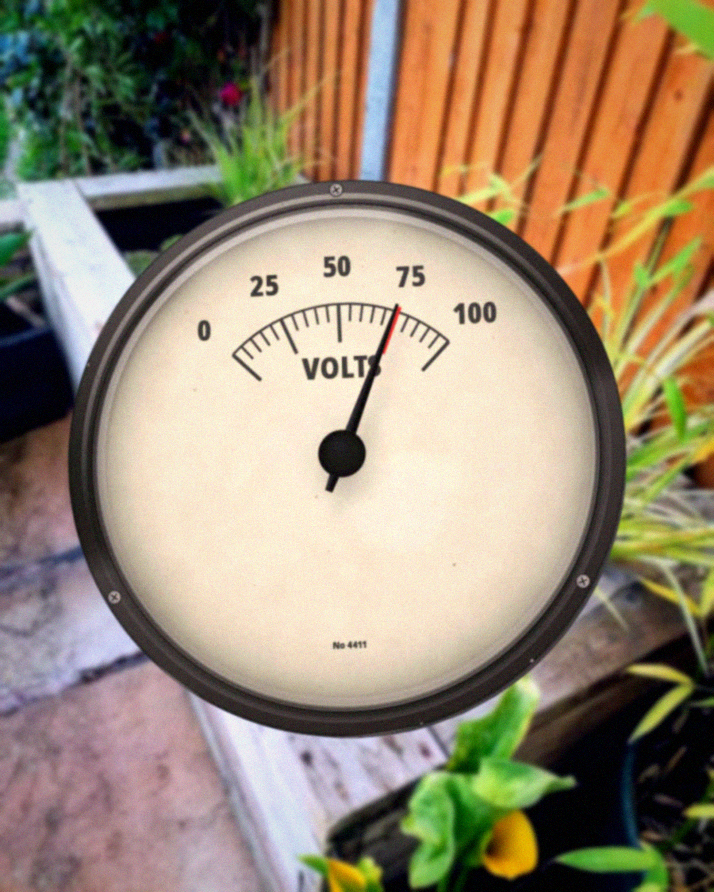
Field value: {"value": 75, "unit": "V"}
